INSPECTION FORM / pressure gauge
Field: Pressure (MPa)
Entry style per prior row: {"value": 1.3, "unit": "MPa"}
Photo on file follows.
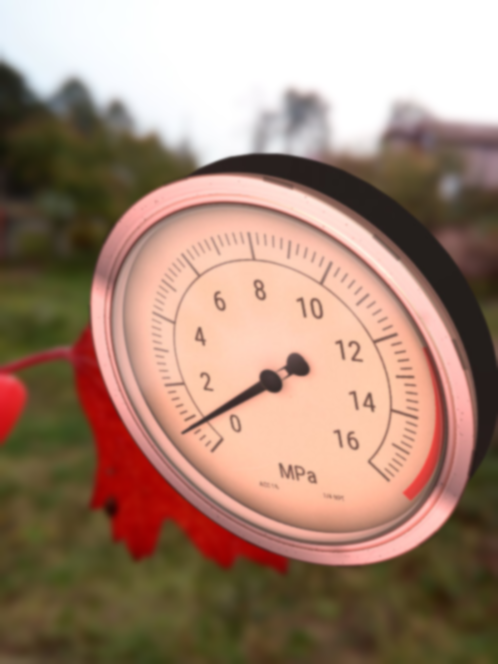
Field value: {"value": 0.8, "unit": "MPa"}
